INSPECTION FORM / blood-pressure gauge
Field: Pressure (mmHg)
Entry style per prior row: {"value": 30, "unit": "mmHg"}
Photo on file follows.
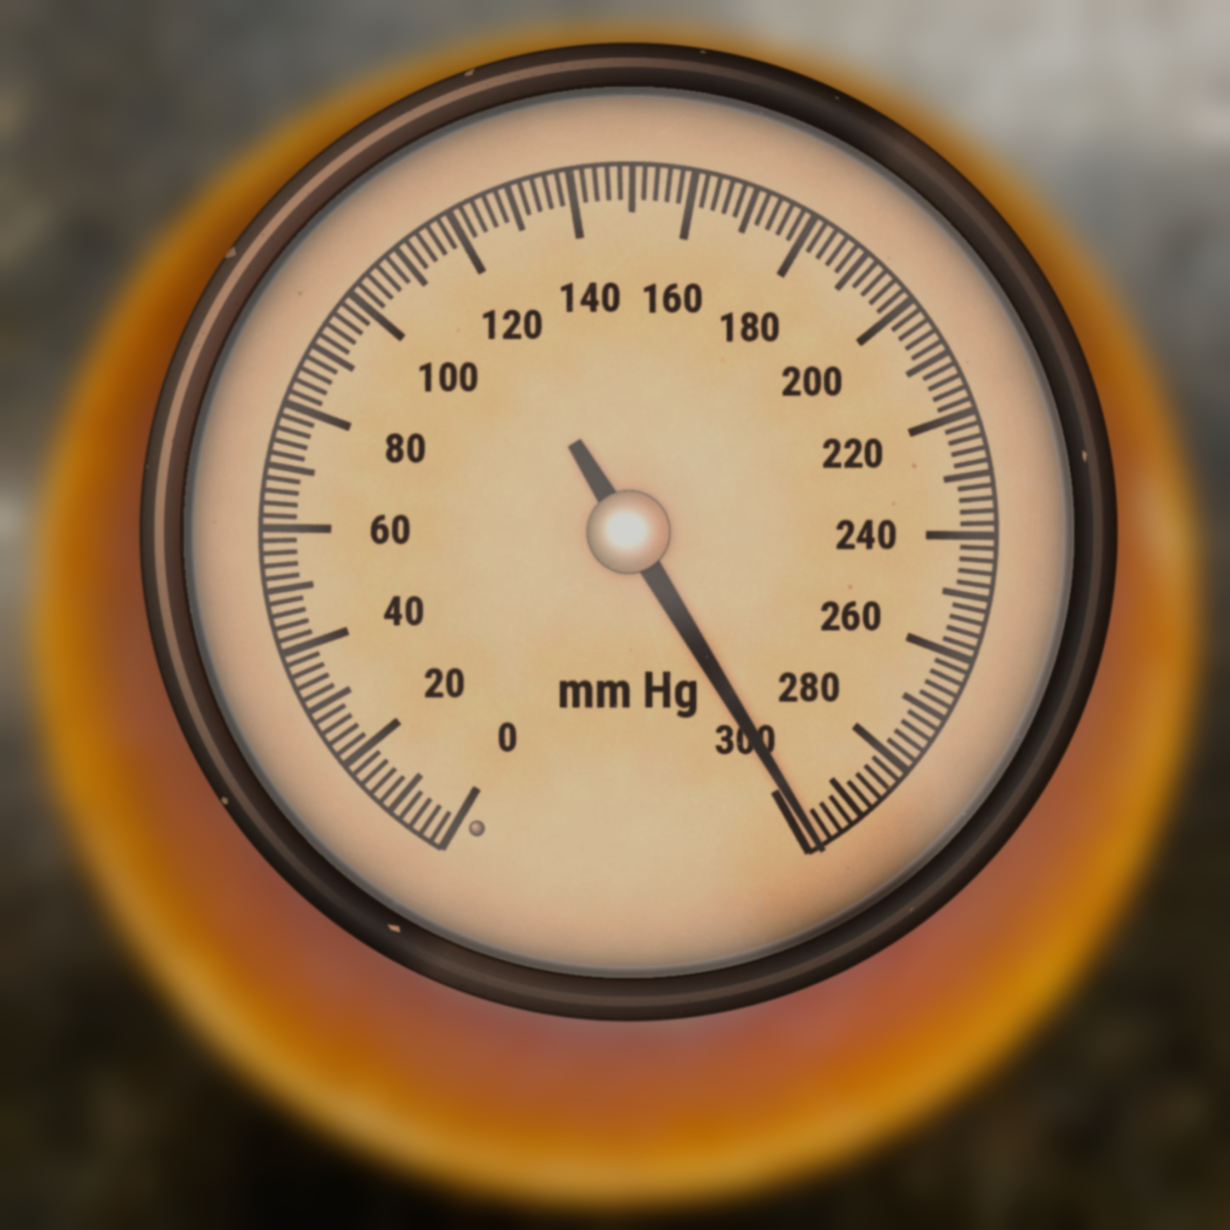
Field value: {"value": 298, "unit": "mmHg"}
